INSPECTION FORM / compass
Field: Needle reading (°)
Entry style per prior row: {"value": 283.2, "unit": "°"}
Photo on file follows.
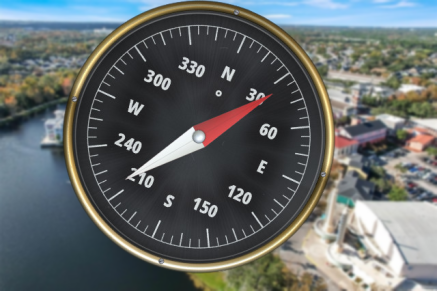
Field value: {"value": 35, "unit": "°"}
